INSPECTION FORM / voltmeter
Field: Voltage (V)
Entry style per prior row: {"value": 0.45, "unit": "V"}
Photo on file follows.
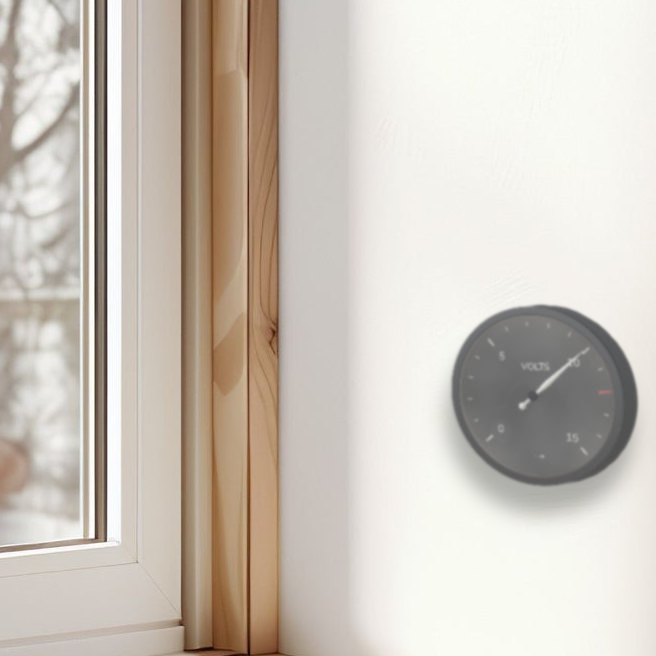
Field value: {"value": 10, "unit": "V"}
